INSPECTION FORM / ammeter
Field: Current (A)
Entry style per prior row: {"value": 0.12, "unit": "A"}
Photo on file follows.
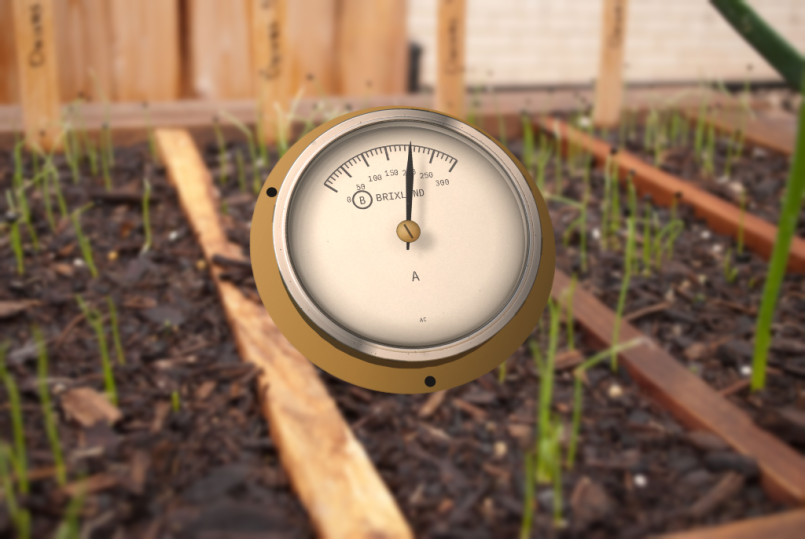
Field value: {"value": 200, "unit": "A"}
